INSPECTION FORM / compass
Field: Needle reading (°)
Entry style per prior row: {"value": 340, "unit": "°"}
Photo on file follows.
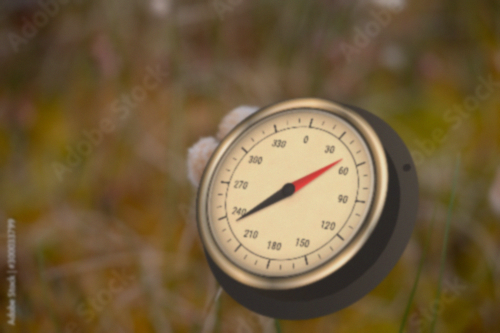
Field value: {"value": 50, "unit": "°"}
